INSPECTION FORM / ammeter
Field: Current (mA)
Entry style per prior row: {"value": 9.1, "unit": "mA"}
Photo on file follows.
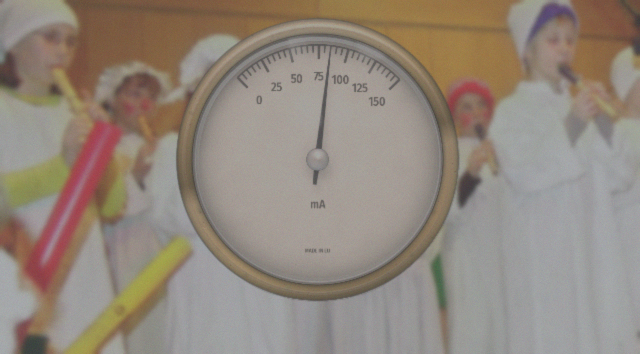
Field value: {"value": 85, "unit": "mA"}
